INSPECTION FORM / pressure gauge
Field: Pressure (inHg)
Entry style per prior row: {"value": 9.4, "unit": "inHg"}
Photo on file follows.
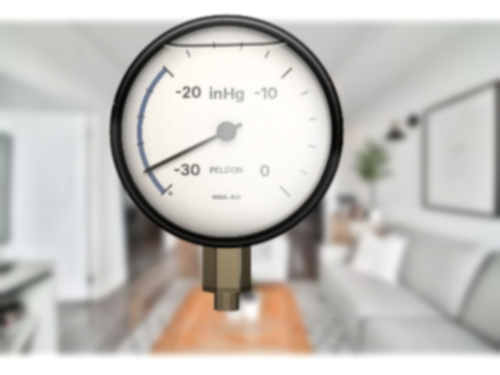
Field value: {"value": -28, "unit": "inHg"}
